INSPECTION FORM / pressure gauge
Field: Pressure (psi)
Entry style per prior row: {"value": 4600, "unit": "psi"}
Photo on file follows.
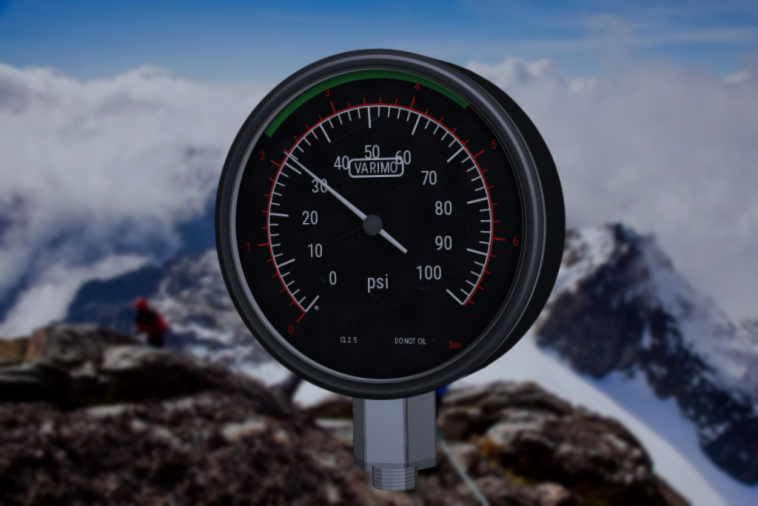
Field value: {"value": 32, "unit": "psi"}
